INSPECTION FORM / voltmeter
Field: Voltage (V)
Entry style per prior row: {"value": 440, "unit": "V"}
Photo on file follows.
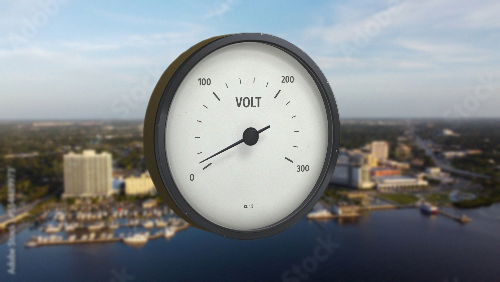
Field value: {"value": 10, "unit": "V"}
